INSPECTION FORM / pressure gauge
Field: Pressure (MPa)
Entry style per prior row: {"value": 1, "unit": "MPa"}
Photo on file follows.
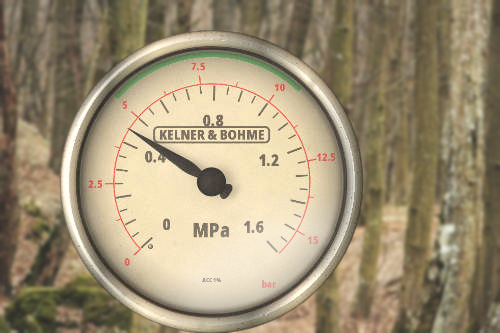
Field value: {"value": 0.45, "unit": "MPa"}
